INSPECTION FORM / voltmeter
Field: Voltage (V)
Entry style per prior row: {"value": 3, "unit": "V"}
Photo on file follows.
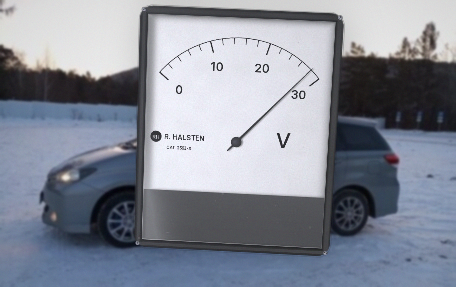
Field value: {"value": 28, "unit": "V"}
